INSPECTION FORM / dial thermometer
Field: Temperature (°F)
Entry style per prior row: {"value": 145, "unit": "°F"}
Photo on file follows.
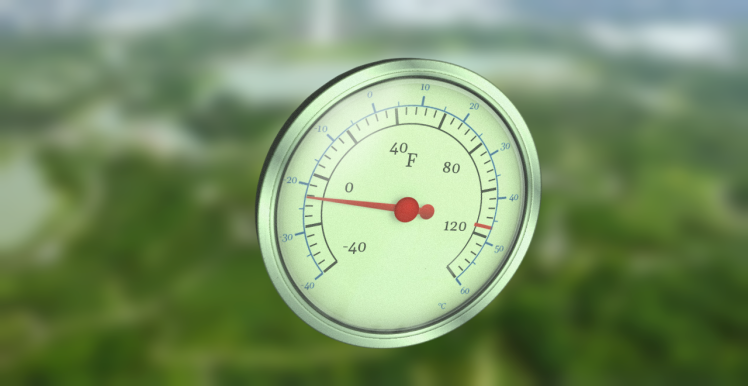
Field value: {"value": -8, "unit": "°F"}
